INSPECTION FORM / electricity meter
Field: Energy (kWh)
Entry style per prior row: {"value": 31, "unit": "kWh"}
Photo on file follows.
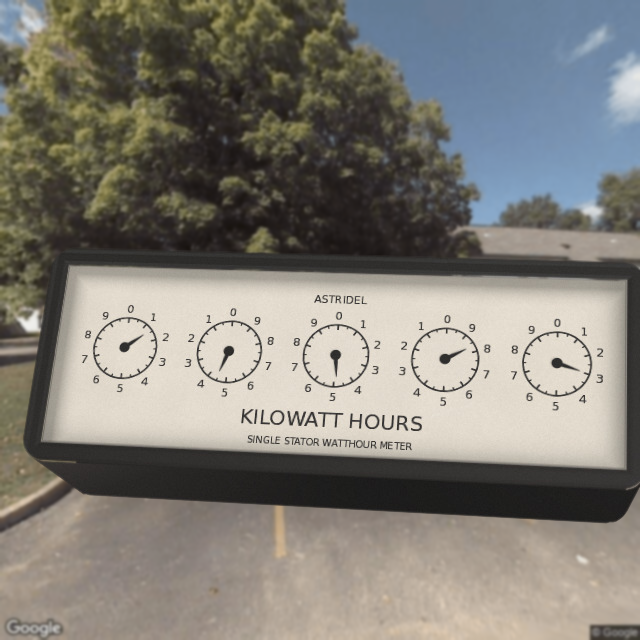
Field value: {"value": 14483, "unit": "kWh"}
